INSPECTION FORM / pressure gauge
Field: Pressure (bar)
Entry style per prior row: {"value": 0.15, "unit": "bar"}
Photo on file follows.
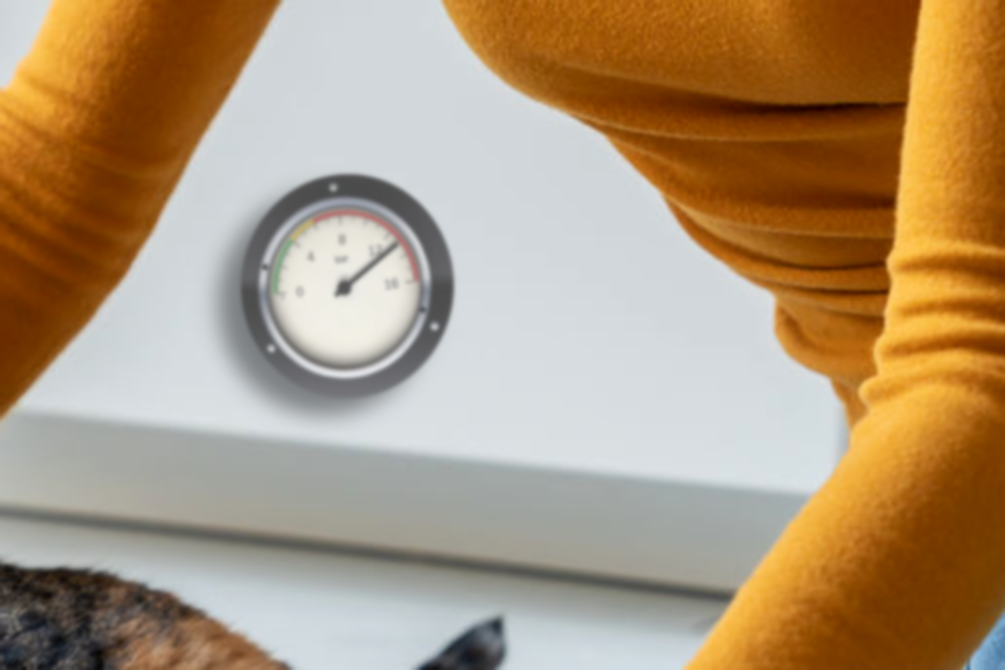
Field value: {"value": 13, "unit": "bar"}
